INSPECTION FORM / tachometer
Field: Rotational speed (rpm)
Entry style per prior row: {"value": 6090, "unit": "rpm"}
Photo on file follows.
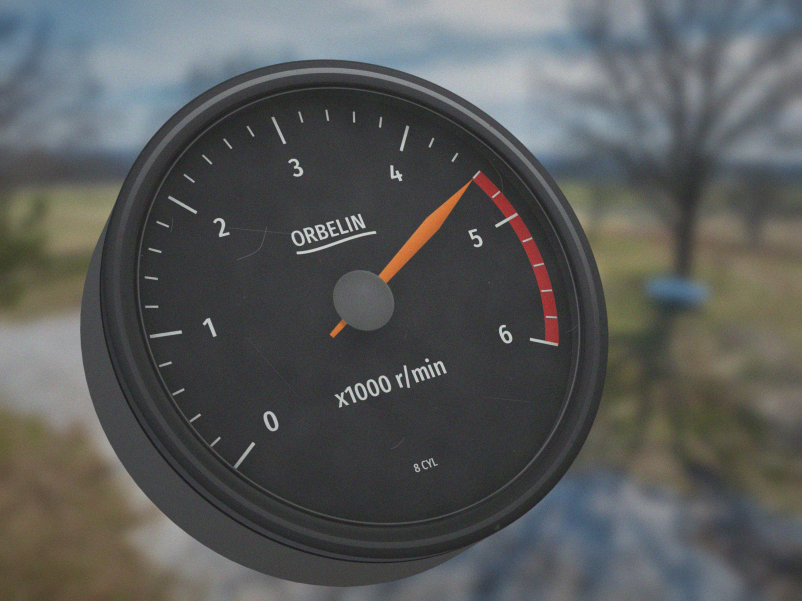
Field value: {"value": 4600, "unit": "rpm"}
